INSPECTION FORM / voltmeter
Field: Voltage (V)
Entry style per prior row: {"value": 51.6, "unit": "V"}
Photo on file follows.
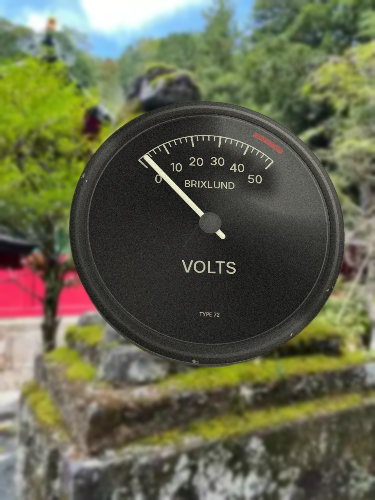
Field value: {"value": 2, "unit": "V"}
